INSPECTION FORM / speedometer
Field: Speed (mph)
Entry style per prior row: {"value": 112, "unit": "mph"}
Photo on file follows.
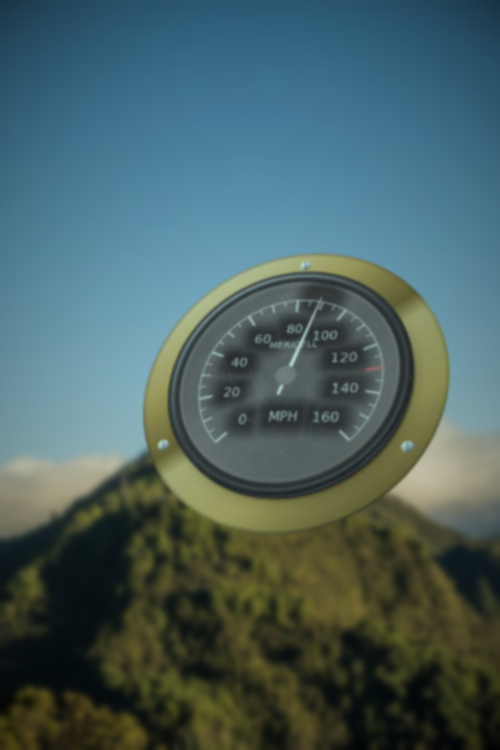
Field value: {"value": 90, "unit": "mph"}
